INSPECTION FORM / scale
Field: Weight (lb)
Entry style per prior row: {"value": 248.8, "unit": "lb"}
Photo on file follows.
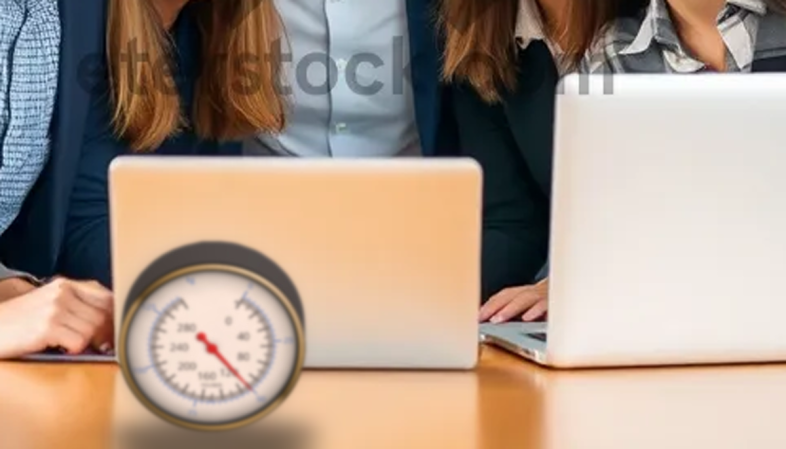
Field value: {"value": 110, "unit": "lb"}
